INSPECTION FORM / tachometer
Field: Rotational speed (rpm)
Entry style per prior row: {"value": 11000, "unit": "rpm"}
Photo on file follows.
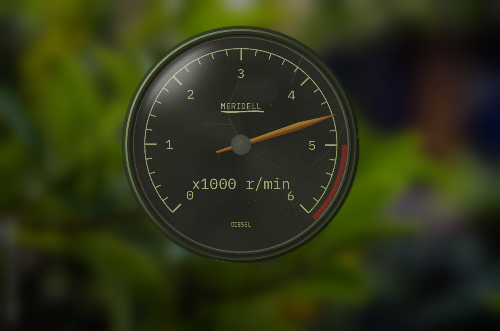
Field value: {"value": 4600, "unit": "rpm"}
